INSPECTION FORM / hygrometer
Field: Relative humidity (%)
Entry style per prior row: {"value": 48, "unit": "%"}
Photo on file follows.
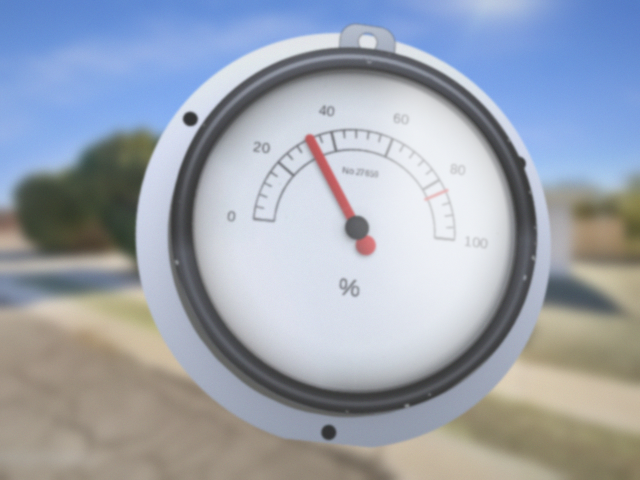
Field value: {"value": 32, "unit": "%"}
